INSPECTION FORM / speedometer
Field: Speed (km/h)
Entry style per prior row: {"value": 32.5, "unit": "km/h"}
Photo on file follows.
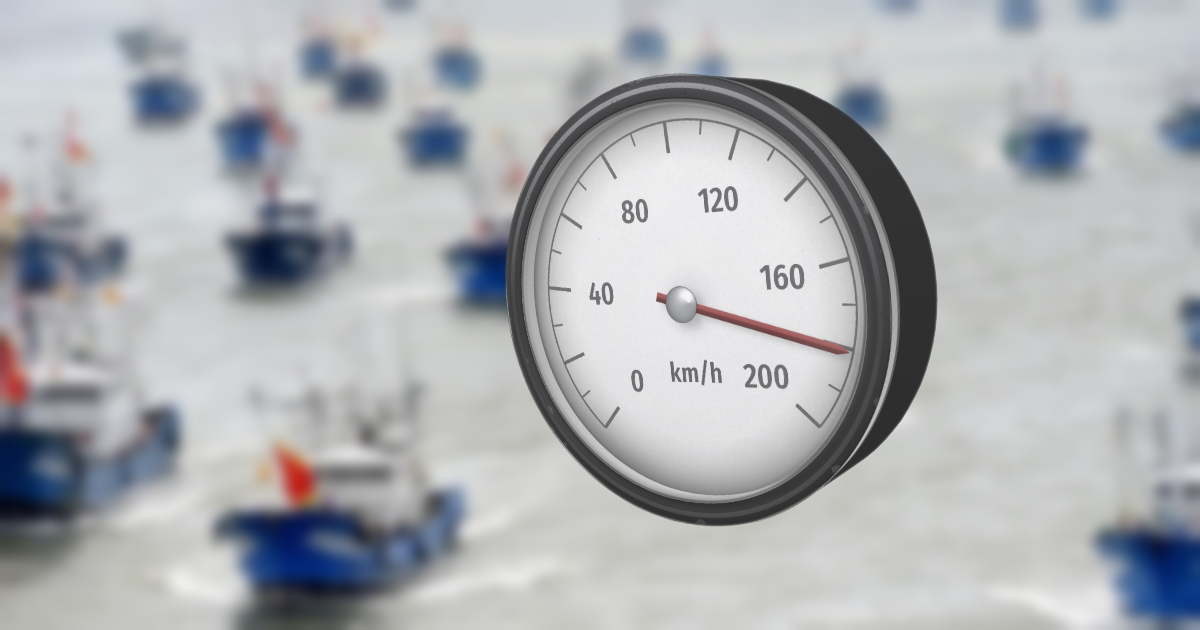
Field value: {"value": 180, "unit": "km/h"}
